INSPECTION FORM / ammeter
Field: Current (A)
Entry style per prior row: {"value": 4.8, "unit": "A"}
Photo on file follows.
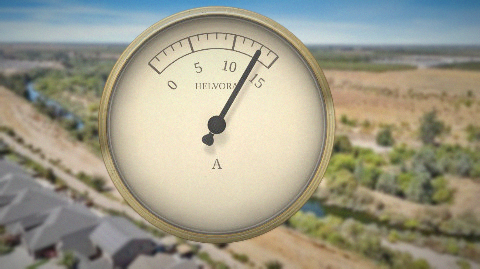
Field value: {"value": 13, "unit": "A"}
